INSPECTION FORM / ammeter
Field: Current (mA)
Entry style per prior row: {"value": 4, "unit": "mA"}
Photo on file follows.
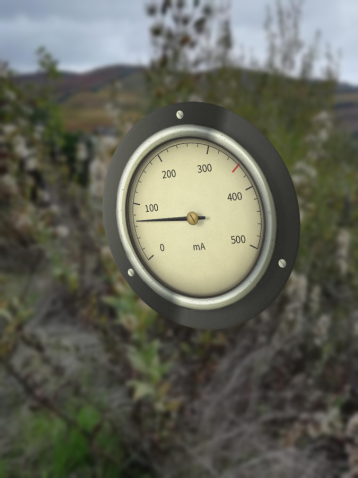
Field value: {"value": 70, "unit": "mA"}
